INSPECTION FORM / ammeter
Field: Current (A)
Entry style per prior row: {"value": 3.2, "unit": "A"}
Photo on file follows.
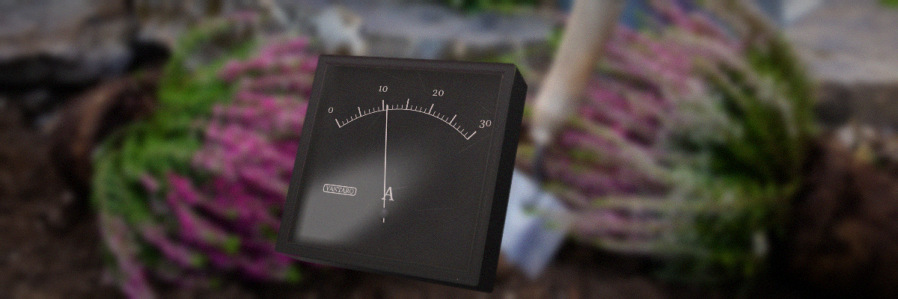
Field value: {"value": 11, "unit": "A"}
